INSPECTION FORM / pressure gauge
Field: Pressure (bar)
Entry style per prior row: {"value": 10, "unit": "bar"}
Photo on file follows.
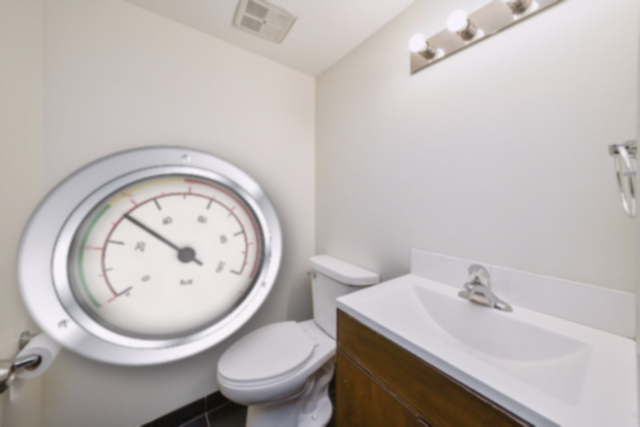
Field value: {"value": 30, "unit": "bar"}
